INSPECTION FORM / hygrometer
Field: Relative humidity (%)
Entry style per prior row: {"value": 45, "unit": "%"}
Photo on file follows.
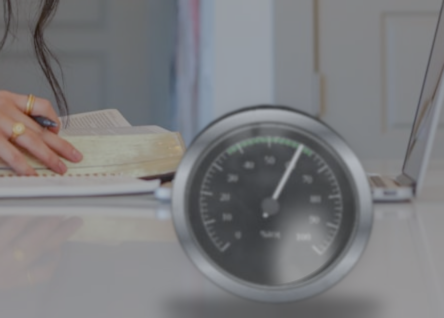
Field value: {"value": 60, "unit": "%"}
